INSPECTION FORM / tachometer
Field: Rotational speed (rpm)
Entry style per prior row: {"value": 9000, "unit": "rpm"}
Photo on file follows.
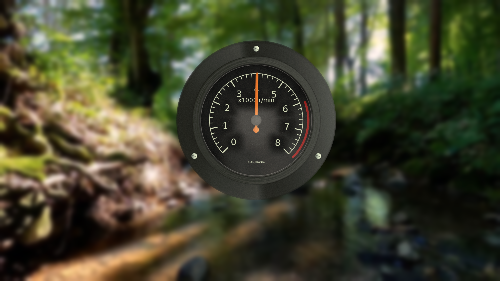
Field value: {"value": 4000, "unit": "rpm"}
